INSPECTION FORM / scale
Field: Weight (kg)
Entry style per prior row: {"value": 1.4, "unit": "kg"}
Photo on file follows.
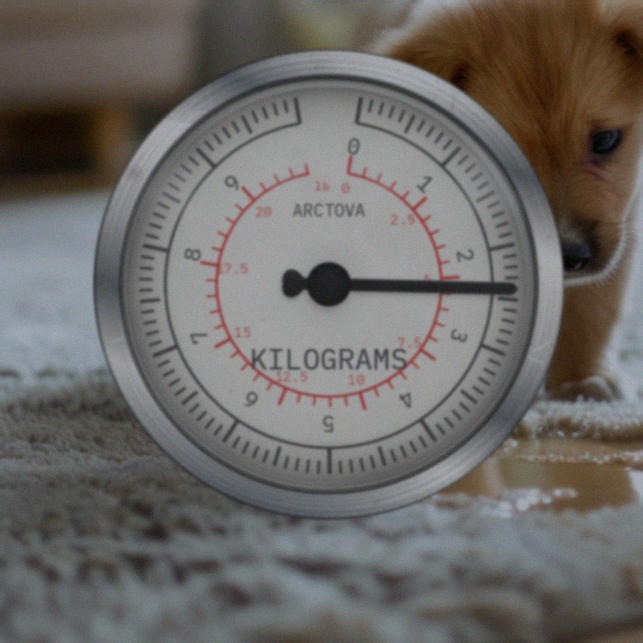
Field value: {"value": 2.4, "unit": "kg"}
